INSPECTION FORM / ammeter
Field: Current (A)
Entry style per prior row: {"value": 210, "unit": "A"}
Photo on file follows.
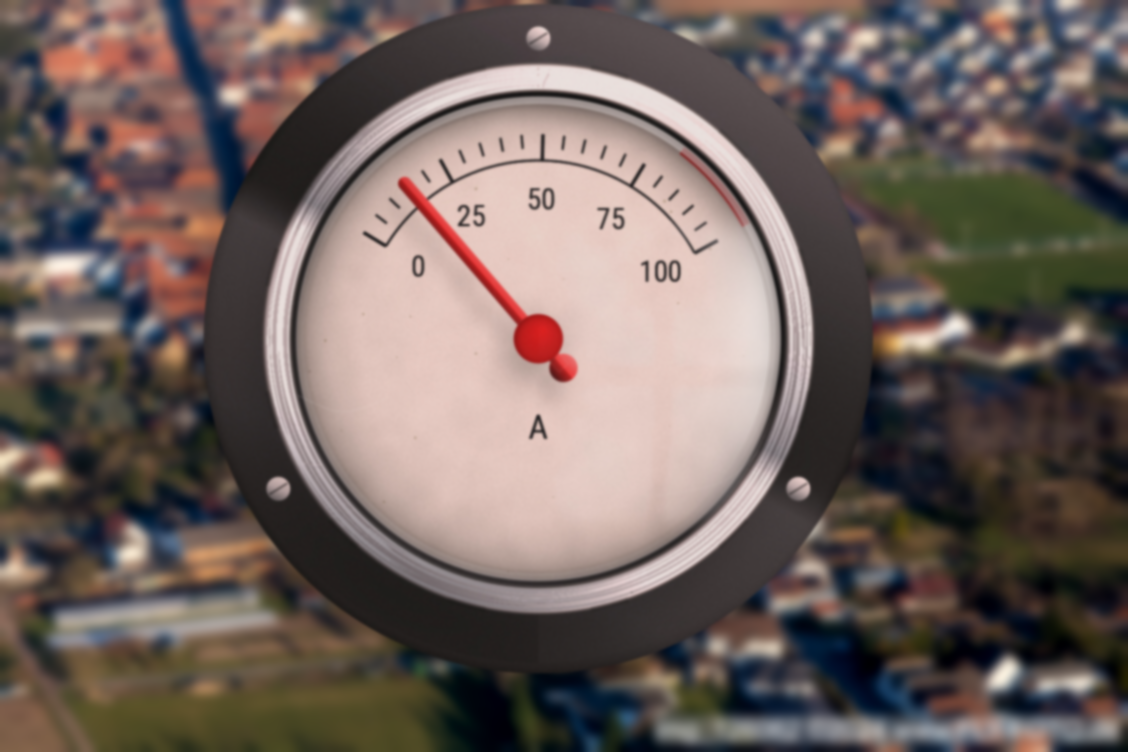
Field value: {"value": 15, "unit": "A"}
